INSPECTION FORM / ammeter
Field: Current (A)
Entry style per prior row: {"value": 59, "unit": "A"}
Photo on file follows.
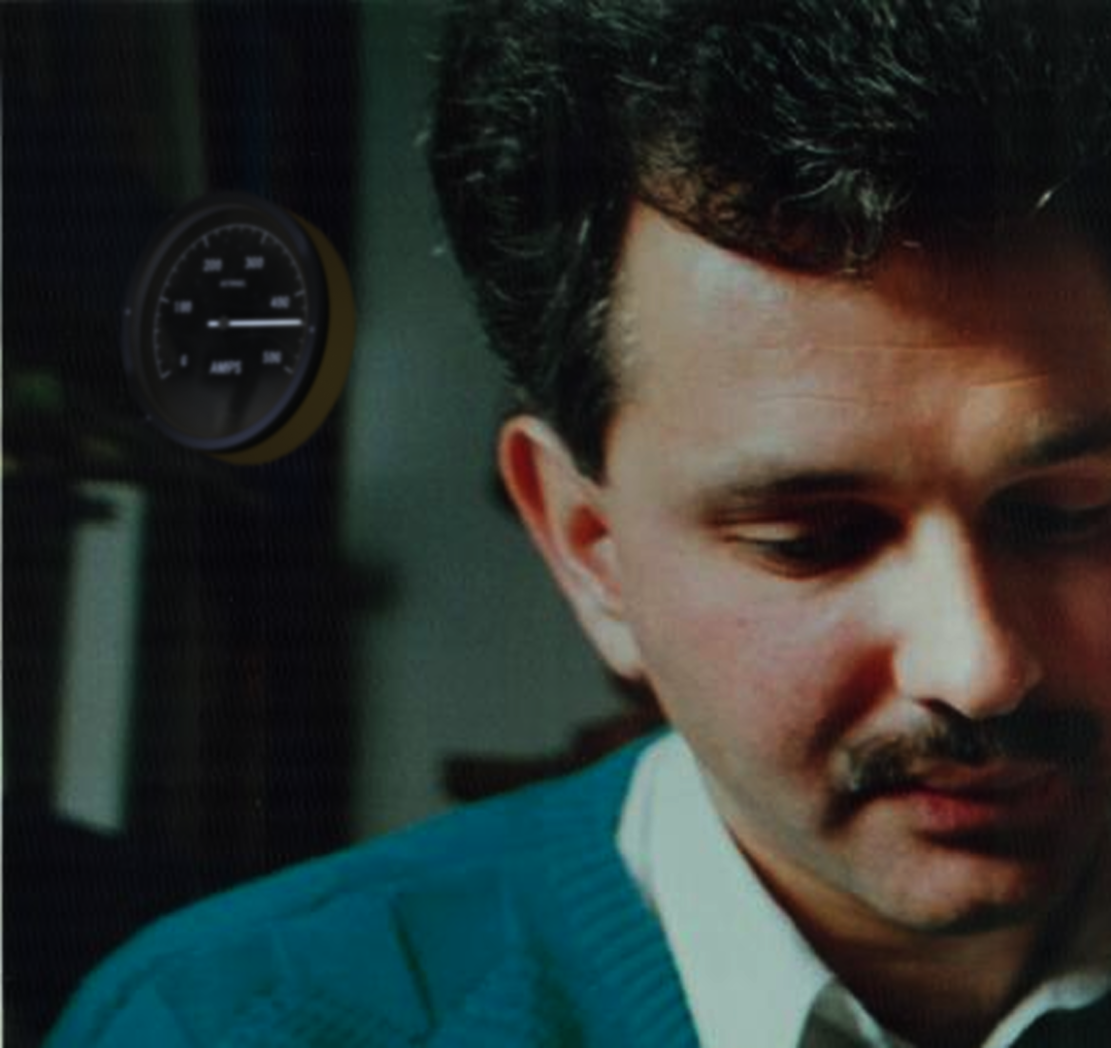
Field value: {"value": 440, "unit": "A"}
